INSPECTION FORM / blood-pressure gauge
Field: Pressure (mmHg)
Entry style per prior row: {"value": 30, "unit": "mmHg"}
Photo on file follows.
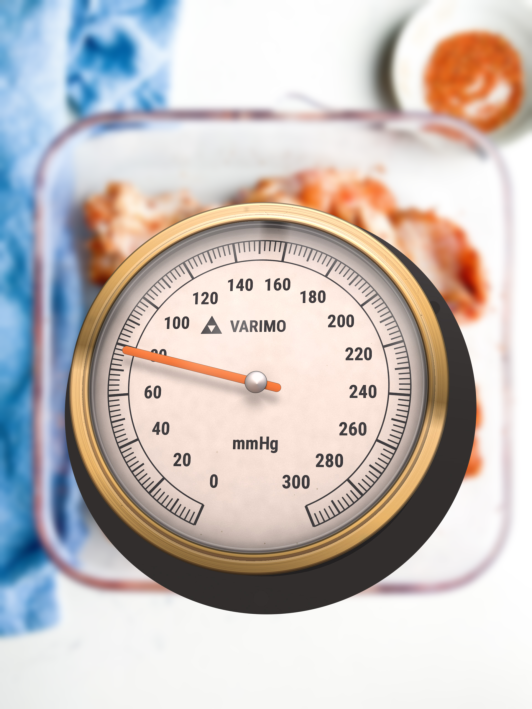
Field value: {"value": 78, "unit": "mmHg"}
